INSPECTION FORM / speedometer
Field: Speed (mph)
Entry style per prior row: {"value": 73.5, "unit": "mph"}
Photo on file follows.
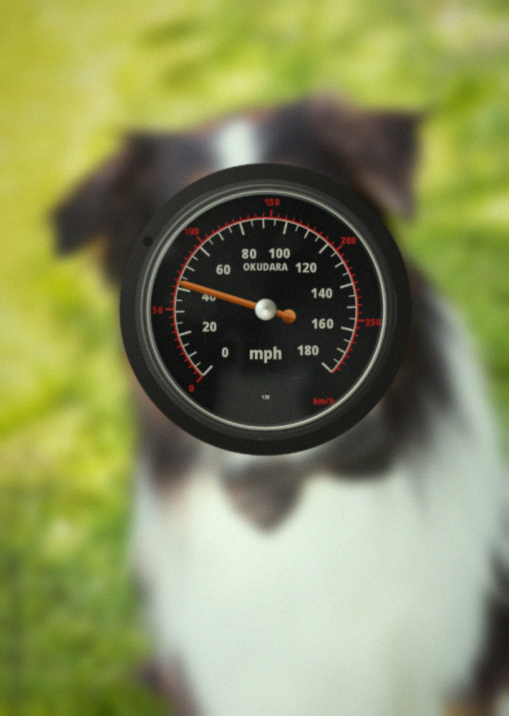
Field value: {"value": 42.5, "unit": "mph"}
